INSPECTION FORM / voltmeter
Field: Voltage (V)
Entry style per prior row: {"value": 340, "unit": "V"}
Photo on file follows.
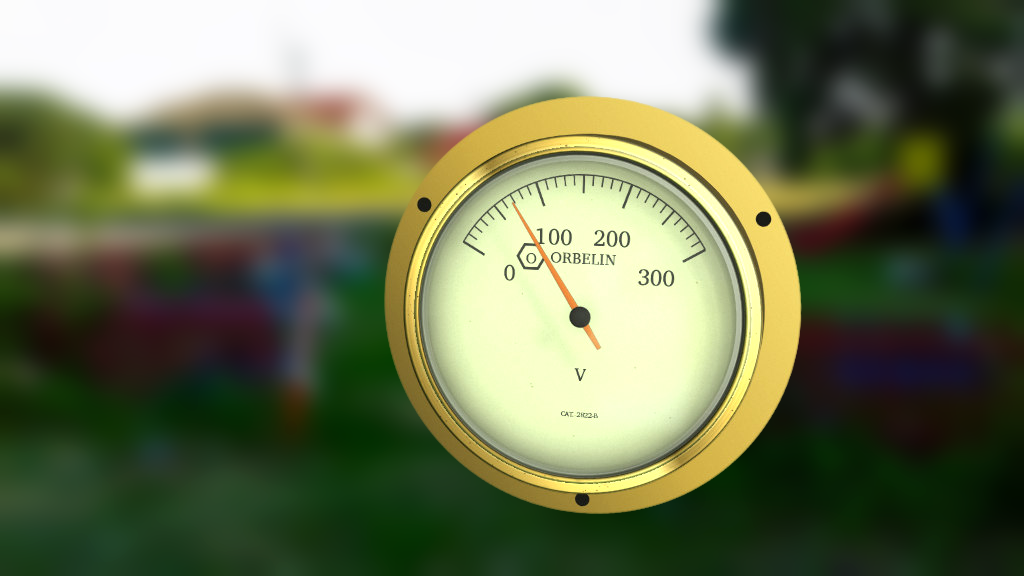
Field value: {"value": 70, "unit": "V"}
